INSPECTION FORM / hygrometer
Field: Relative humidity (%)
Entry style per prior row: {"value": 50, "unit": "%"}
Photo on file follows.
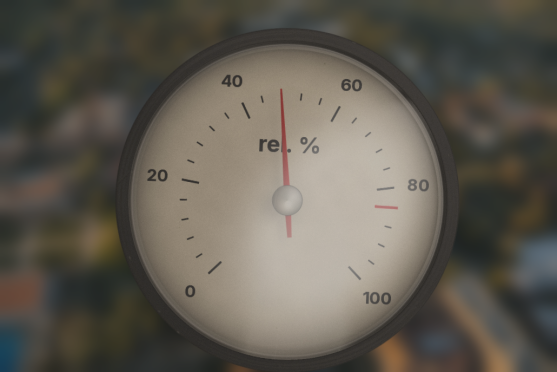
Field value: {"value": 48, "unit": "%"}
